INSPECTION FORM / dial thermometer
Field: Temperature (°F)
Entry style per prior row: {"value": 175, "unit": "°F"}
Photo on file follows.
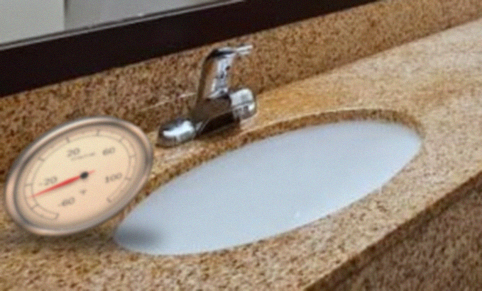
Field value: {"value": -30, "unit": "°F"}
